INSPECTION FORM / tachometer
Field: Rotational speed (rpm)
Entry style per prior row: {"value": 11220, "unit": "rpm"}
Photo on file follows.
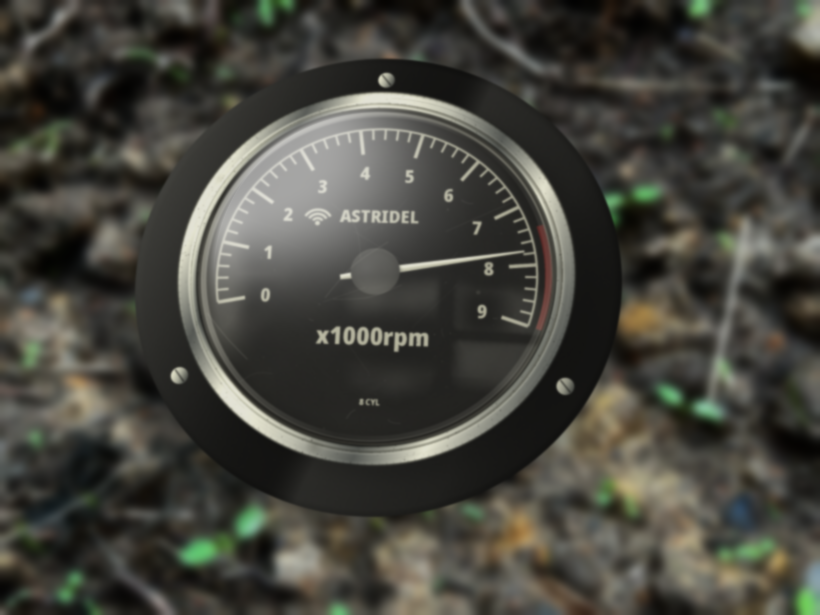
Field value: {"value": 7800, "unit": "rpm"}
